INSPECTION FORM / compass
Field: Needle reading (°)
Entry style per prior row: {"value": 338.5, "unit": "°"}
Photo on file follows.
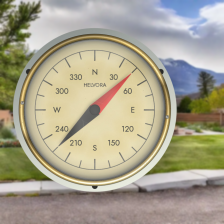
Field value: {"value": 45, "unit": "°"}
